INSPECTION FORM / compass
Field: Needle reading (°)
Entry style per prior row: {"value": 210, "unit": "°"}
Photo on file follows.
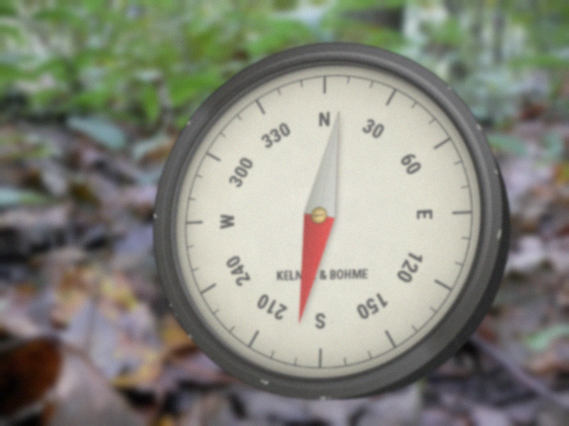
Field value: {"value": 190, "unit": "°"}
